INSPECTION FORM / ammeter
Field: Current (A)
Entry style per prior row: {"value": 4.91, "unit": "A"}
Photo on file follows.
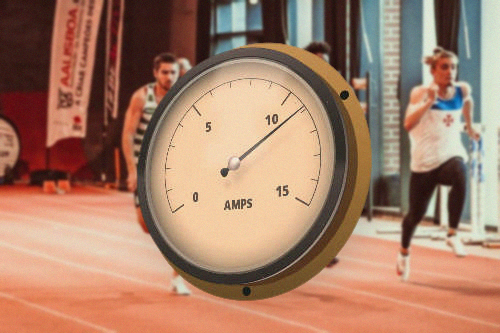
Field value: {"value": 11, "unit": "A"}
